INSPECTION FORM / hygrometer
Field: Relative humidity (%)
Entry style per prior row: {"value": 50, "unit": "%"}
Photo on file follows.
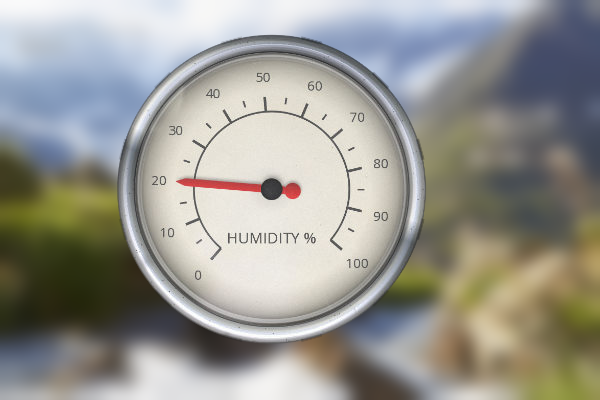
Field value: {"value": 20, "unit": "%"}
